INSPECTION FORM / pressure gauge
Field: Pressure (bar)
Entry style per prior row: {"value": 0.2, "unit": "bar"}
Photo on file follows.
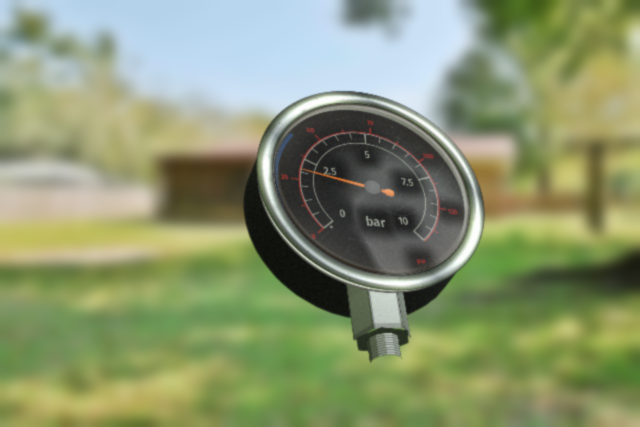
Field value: {"value": 2, "unit": "bar"}
